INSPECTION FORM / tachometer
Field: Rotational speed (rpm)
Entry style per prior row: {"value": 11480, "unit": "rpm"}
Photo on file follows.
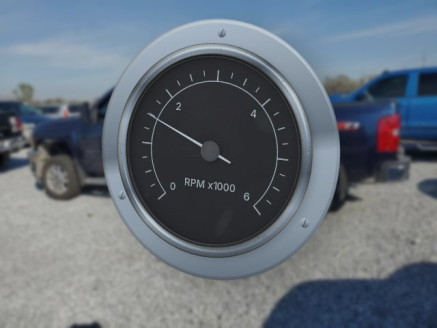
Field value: {"value": 1500, "unit": "rpm"}
